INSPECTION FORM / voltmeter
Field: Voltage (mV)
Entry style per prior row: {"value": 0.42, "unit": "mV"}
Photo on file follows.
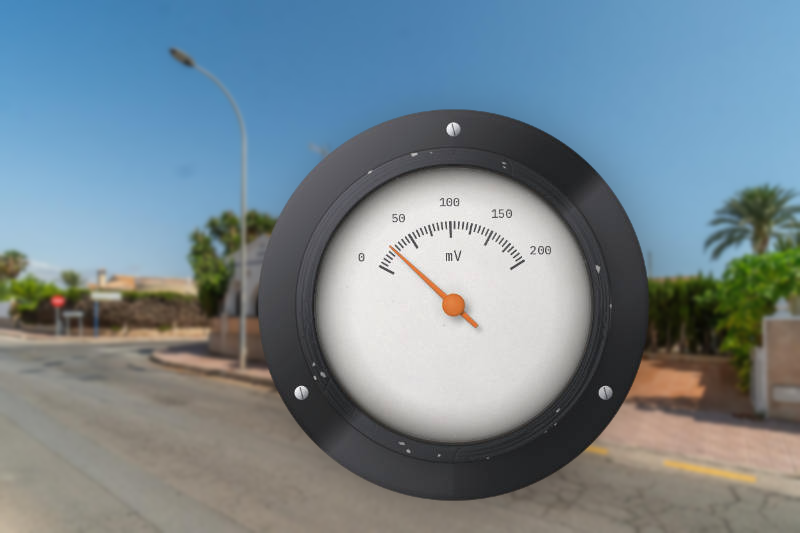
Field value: {"value": 25, "unit": "mV"}
